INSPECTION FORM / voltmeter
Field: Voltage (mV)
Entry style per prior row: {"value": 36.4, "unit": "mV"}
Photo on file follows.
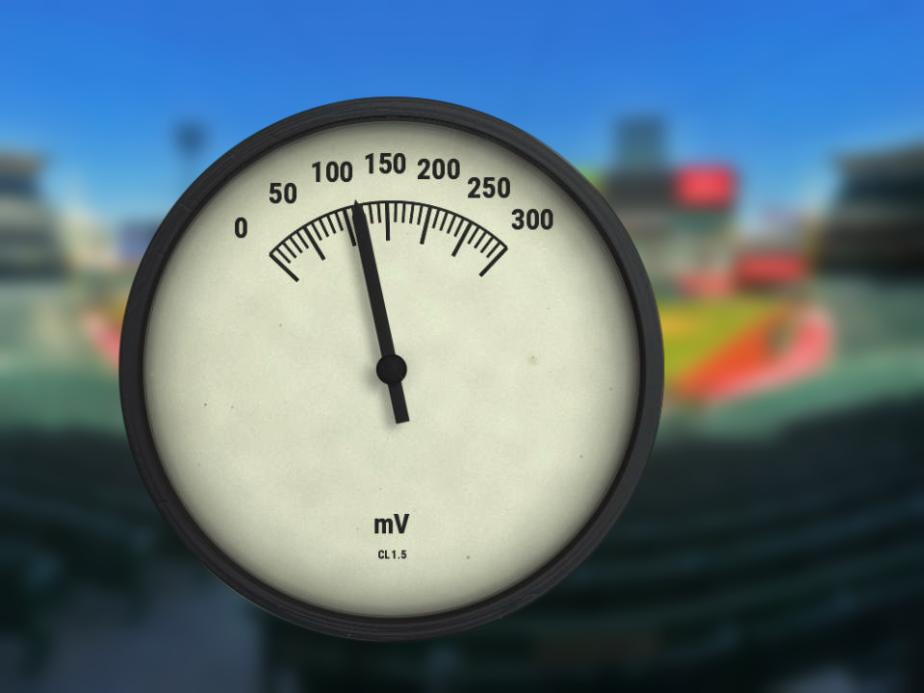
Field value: {"value": 115, "unit": "mV"}
